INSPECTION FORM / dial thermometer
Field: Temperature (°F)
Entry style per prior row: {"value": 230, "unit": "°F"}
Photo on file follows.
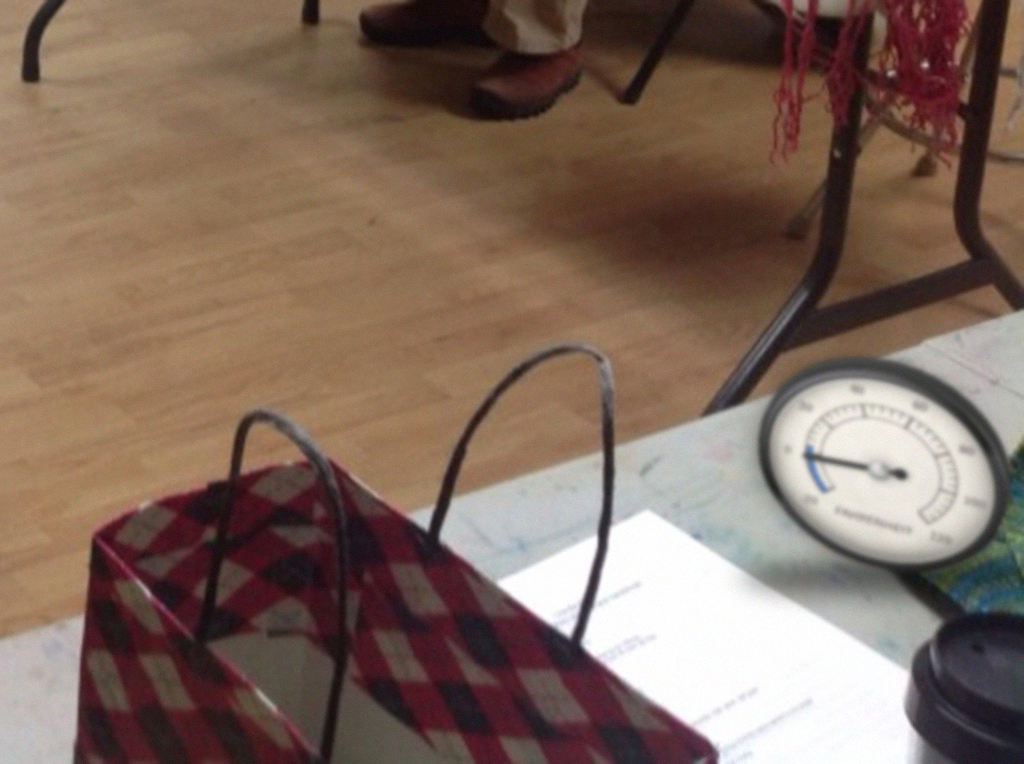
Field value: {"value": 0, "unit": "°F"}
